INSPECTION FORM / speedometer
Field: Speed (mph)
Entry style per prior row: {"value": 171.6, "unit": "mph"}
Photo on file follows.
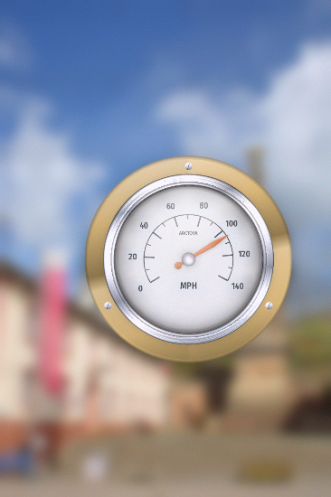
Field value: {"value": 105, "unit": "mph"}
